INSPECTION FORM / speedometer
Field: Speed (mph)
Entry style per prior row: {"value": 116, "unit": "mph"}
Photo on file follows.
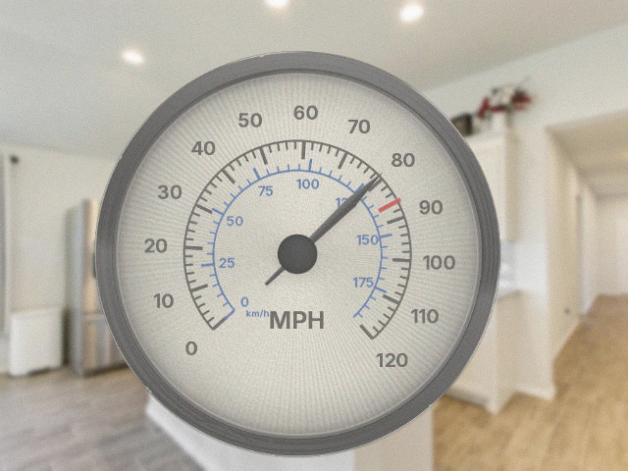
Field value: {"value": 79, "unit": "mph"}
